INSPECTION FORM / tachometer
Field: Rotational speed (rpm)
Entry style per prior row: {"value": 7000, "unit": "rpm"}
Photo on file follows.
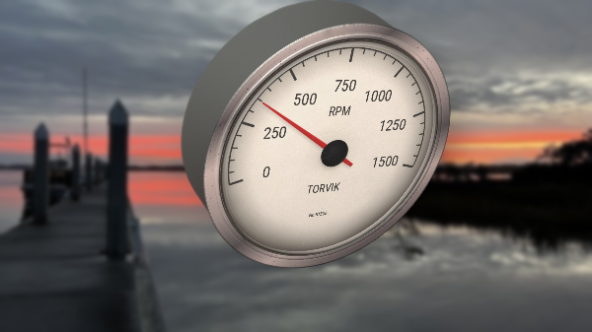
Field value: {"value": 350, "unit": "rpm"}
